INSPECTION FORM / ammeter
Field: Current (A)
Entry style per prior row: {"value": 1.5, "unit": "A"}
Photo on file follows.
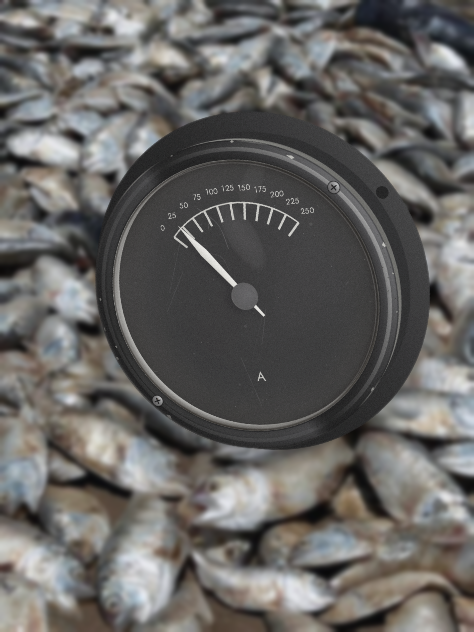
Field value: {"value": 25, "unit": "A"}
